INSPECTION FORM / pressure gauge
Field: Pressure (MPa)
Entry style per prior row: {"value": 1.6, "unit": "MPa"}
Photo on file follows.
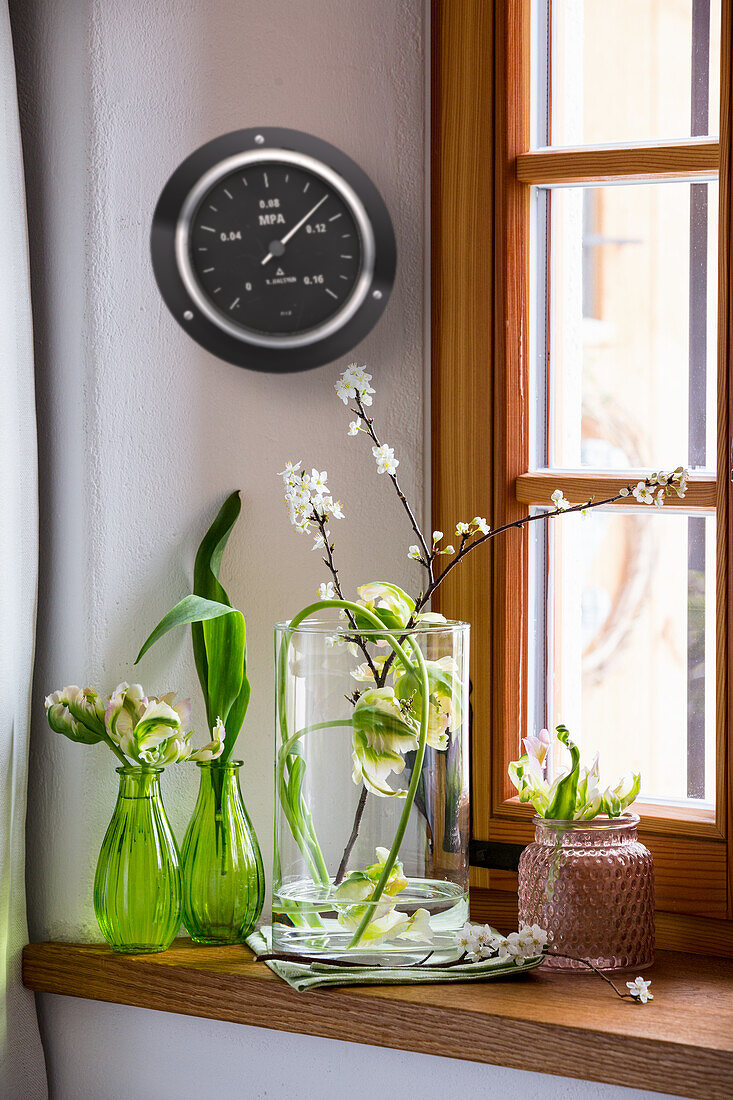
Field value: {"value": 0.11, "unit": "MPa"}
